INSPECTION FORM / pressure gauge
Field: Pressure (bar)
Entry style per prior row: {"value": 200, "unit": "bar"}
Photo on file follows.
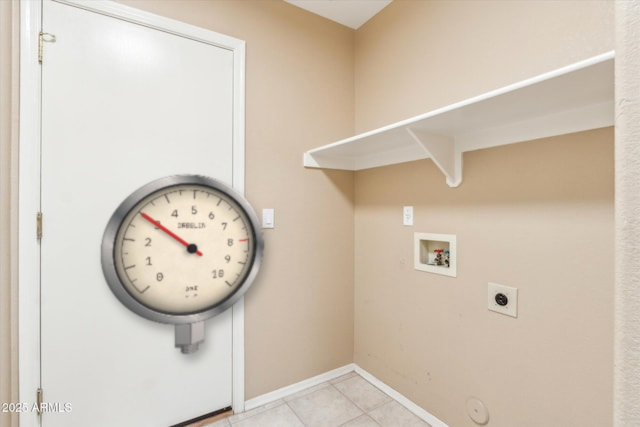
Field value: {"value": 3, "unit": "bar"}
